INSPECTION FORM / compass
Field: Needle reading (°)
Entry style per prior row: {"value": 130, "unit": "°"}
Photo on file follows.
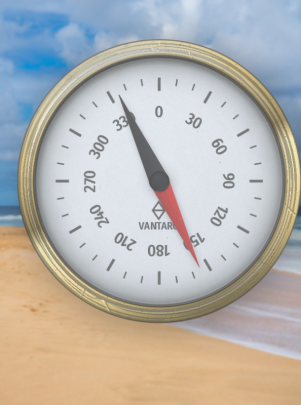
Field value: {"value": 155, "unit": "°"}
